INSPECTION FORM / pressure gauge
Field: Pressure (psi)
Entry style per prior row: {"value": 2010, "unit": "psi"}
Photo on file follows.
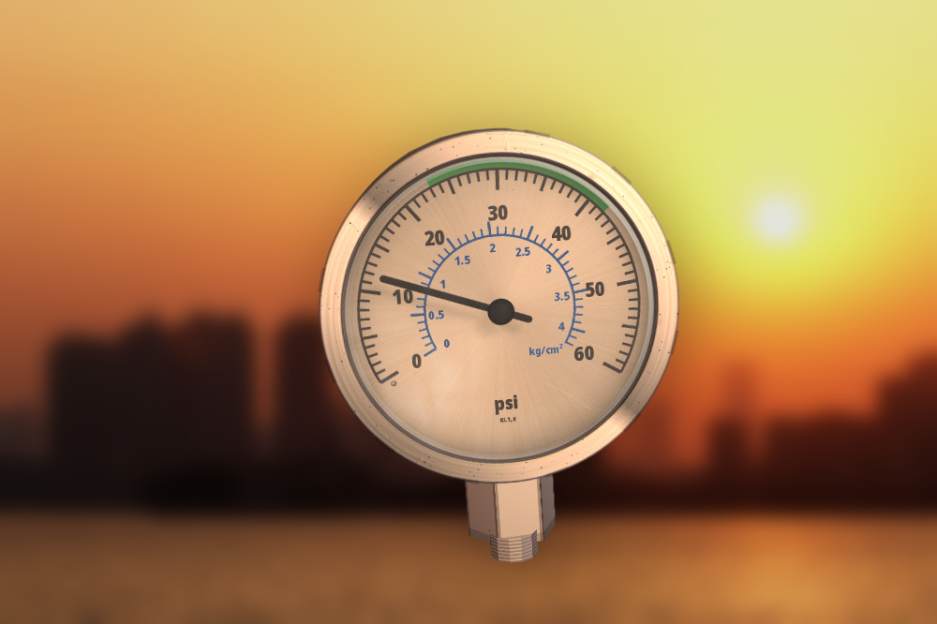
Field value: {"value": 12, "unit": "psi"}
